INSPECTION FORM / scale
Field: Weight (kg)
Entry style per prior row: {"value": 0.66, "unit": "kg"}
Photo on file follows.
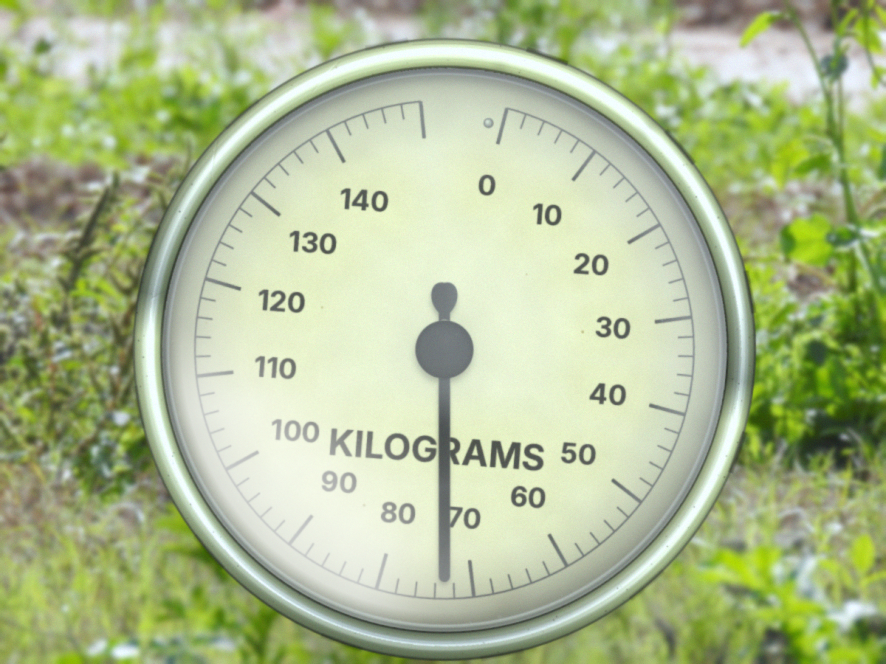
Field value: {"value": 73, "unit": "kg"}
